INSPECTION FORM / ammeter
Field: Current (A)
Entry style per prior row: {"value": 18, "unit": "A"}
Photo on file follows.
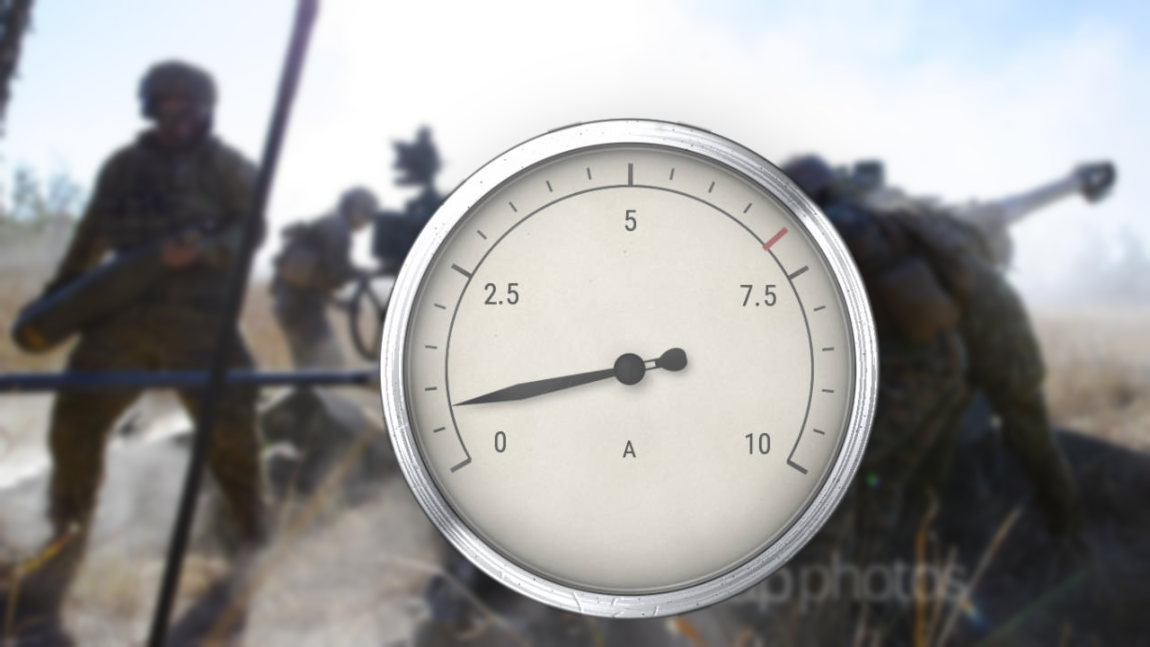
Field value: {"value": 0.75, "unit": "A"}
